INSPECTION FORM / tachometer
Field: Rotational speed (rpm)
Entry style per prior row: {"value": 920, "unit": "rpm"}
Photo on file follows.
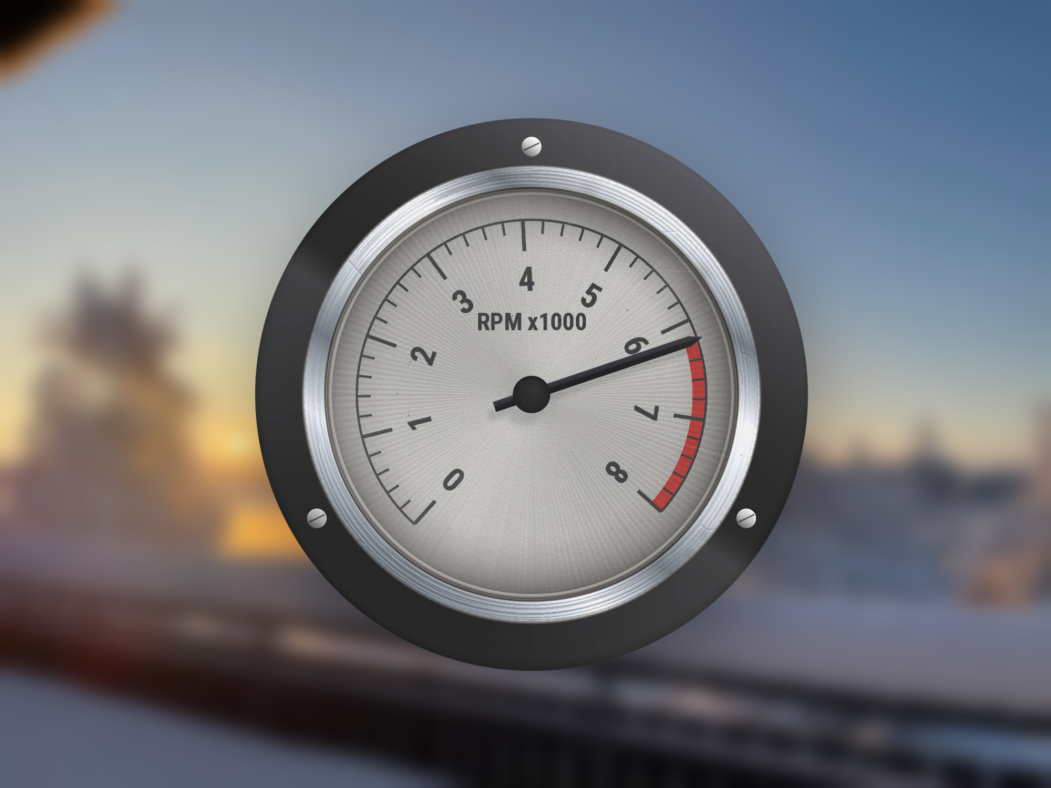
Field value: {"value": 6200, "unit": "rpm"}
